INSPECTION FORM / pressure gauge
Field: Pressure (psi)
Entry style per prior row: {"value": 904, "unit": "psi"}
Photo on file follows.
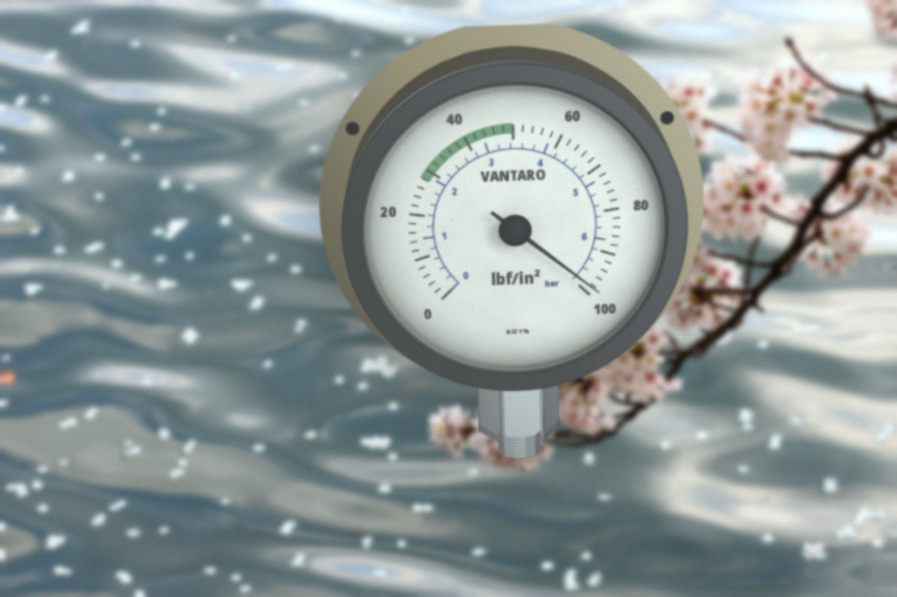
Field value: {"value": 98, "unit": "psi"}
